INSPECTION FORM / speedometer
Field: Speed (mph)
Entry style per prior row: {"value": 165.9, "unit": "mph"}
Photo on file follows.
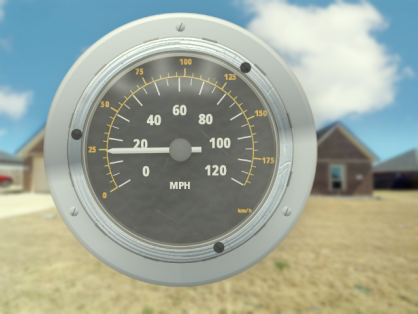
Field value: {"value": 15, "unit": "mph"}
